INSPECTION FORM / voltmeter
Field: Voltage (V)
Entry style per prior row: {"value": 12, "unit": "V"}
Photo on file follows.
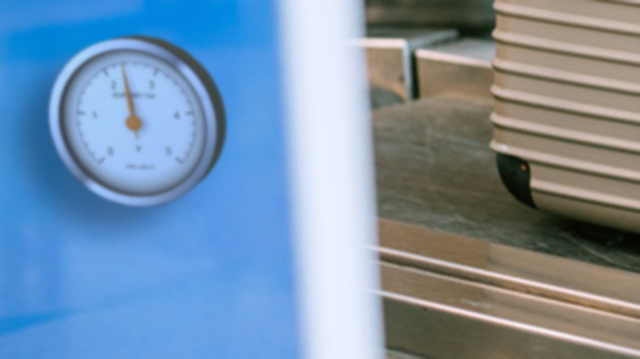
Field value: {"value": 2.4, "unit": "V"}
